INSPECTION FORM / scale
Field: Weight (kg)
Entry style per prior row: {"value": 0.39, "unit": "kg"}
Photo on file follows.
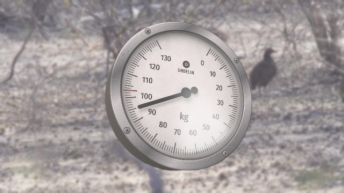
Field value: {"value": 95, "unit": "kg"}
